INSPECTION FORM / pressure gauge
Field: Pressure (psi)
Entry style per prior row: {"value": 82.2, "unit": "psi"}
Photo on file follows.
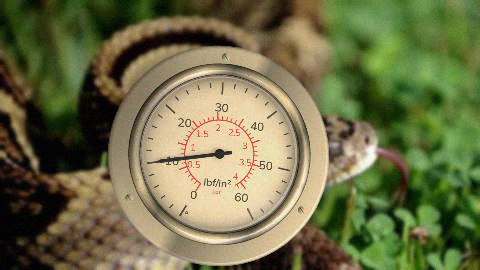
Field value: {"value": 10, "unit": "psi"}
